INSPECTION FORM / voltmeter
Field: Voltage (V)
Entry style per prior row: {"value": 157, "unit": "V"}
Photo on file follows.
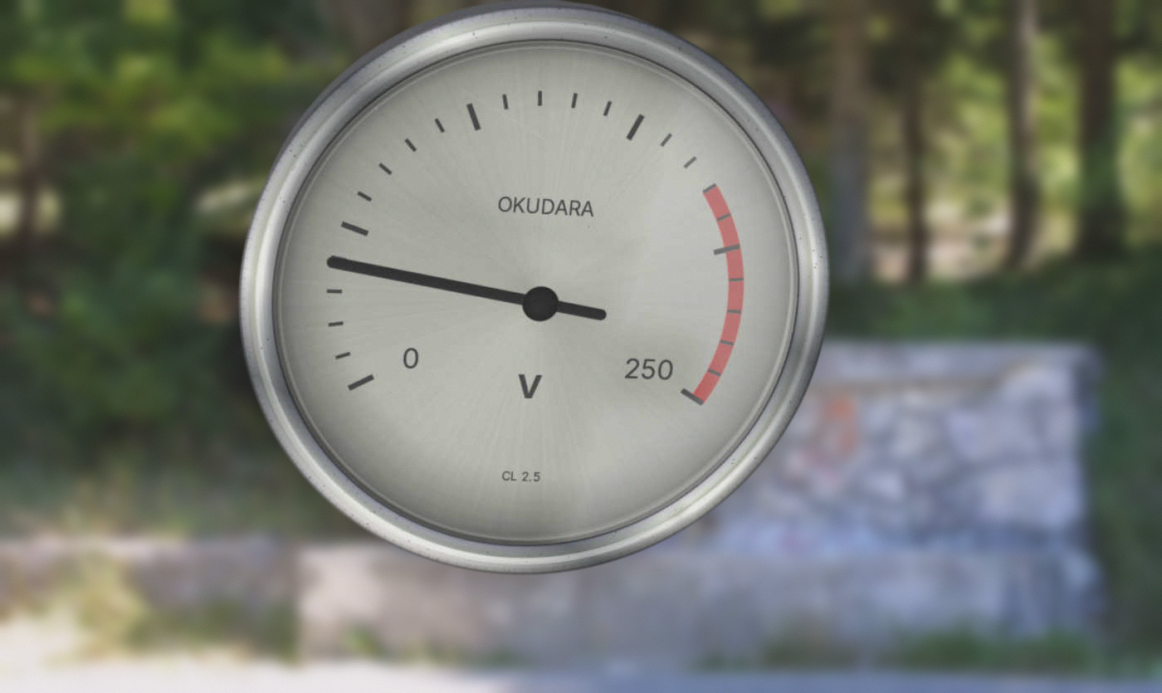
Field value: {"value": 40, "unit": "V"}
